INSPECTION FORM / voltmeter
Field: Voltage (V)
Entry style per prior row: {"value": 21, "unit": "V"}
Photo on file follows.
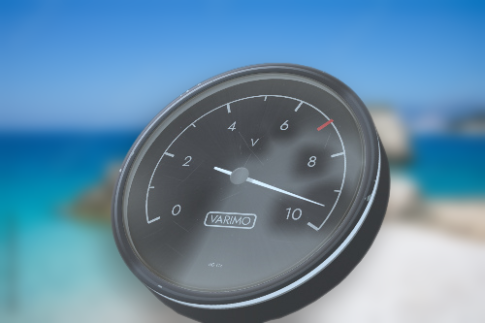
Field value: {"value": 9.5, "unit": "V"}
